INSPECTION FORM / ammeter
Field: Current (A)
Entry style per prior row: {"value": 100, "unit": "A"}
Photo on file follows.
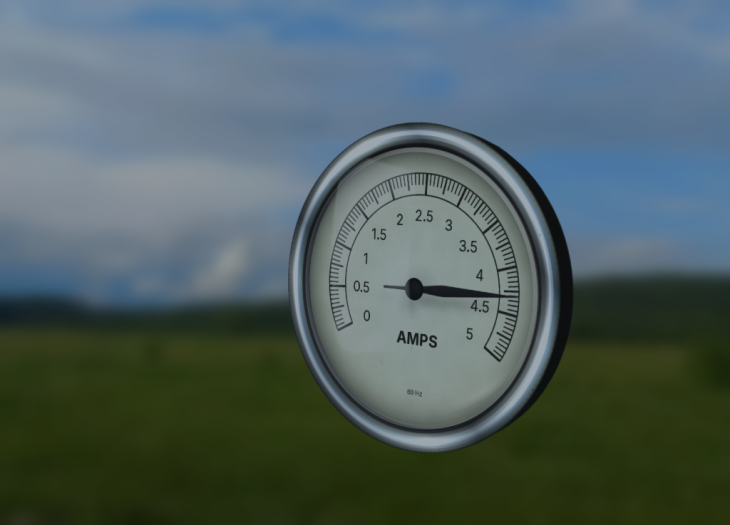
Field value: {"value": 4.3, "unit": "A"}
